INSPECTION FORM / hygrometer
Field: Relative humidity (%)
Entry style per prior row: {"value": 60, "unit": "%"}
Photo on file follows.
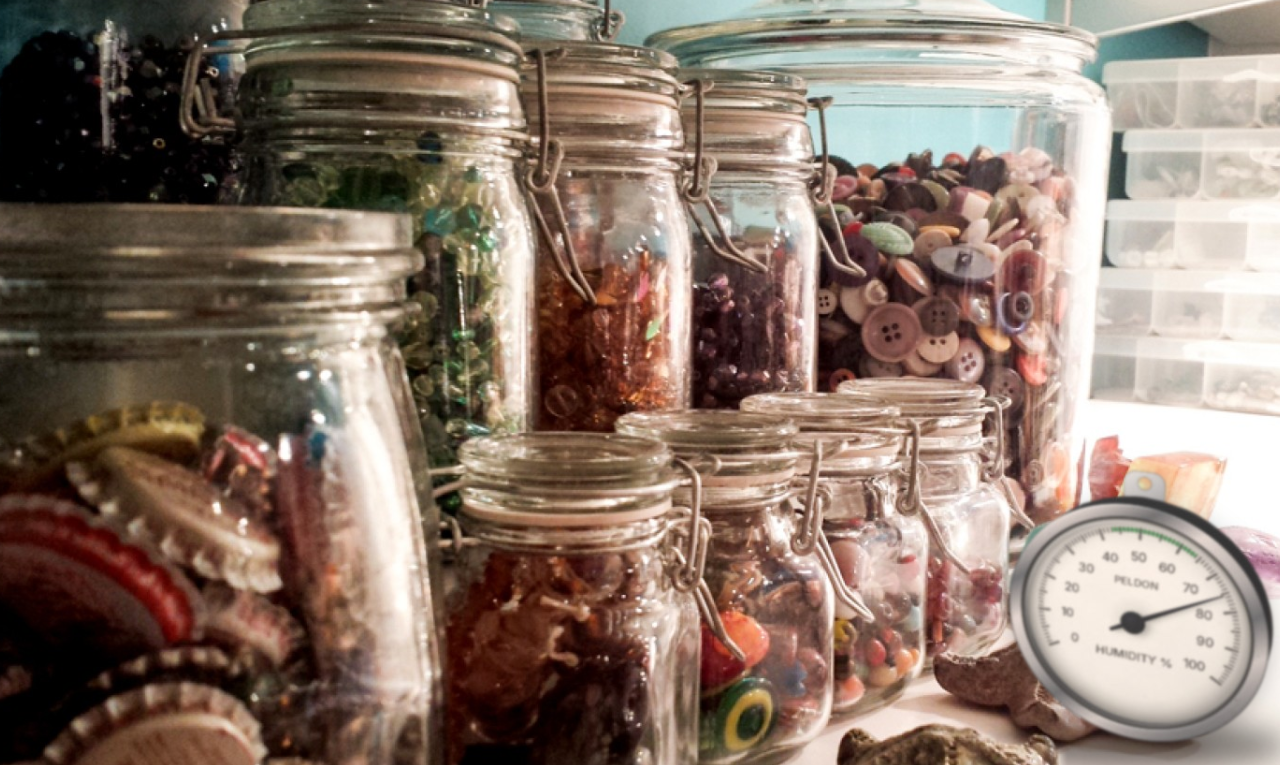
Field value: {"value": 75, "unit": "%"}
